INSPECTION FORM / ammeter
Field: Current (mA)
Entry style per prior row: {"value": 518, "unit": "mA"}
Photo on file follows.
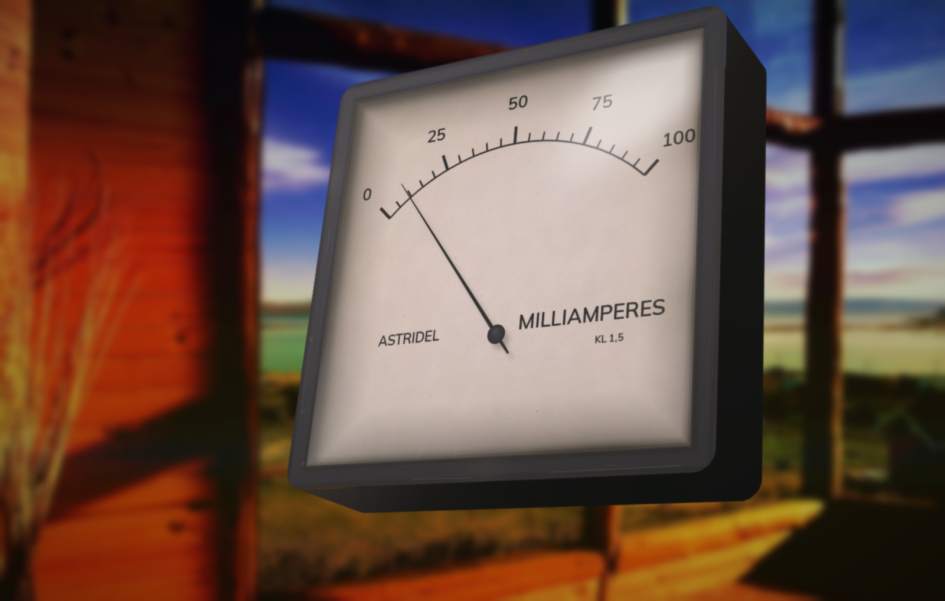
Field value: {"value": 10, "unit": "mA"}
